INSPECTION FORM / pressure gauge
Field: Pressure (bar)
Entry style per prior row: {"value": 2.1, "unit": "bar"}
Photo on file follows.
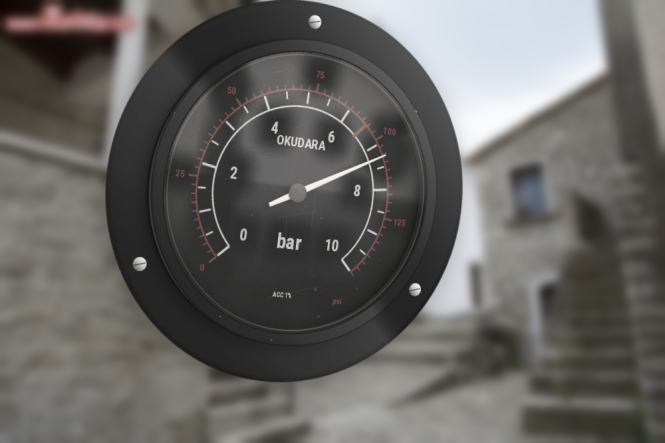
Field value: {"value": 7.25, "unit": "bar"}
